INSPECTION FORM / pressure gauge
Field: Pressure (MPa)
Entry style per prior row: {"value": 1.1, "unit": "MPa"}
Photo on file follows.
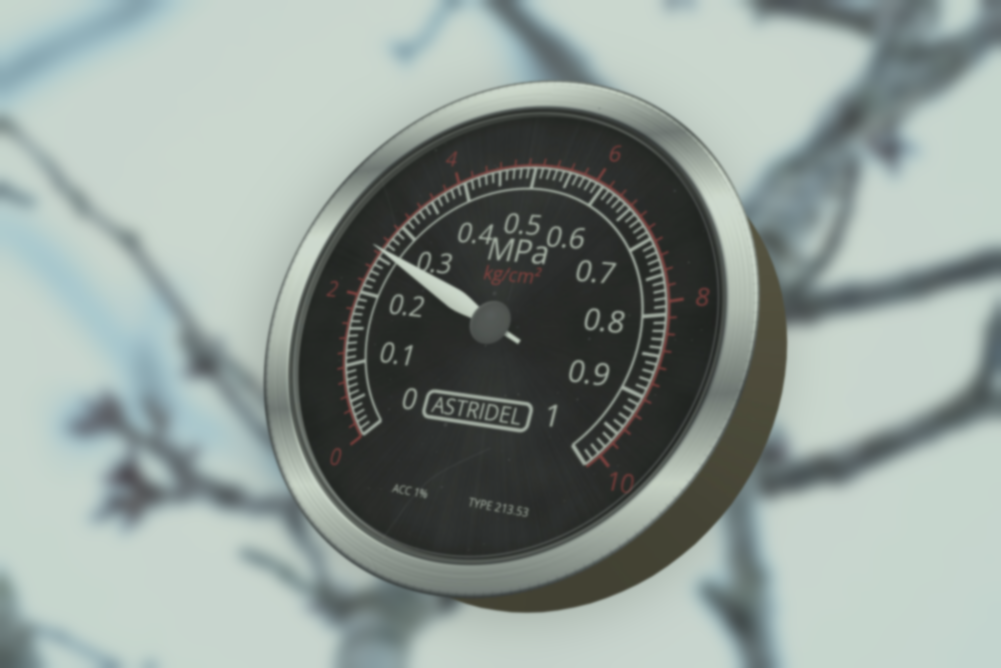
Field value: {"value": 0.26, "unit": "MPa"}
